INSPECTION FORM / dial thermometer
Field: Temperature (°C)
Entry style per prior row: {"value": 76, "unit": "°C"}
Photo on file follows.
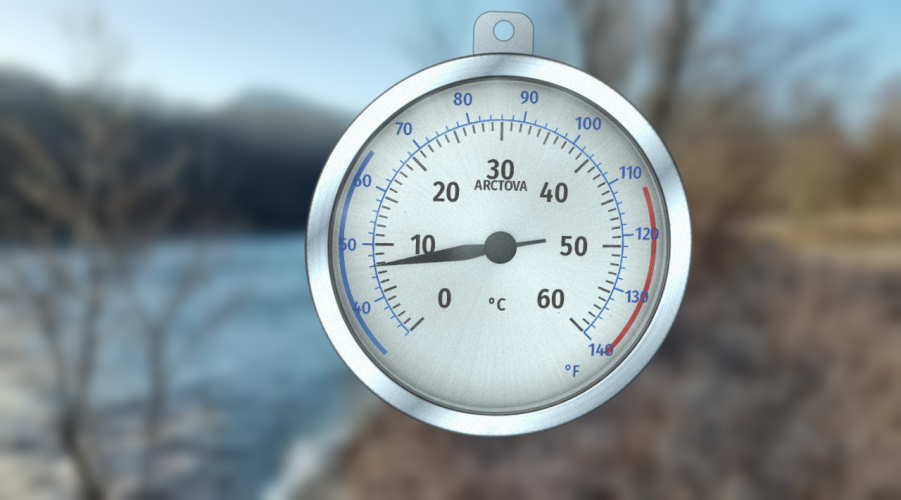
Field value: {"value": 8, "unit": "°C"}
